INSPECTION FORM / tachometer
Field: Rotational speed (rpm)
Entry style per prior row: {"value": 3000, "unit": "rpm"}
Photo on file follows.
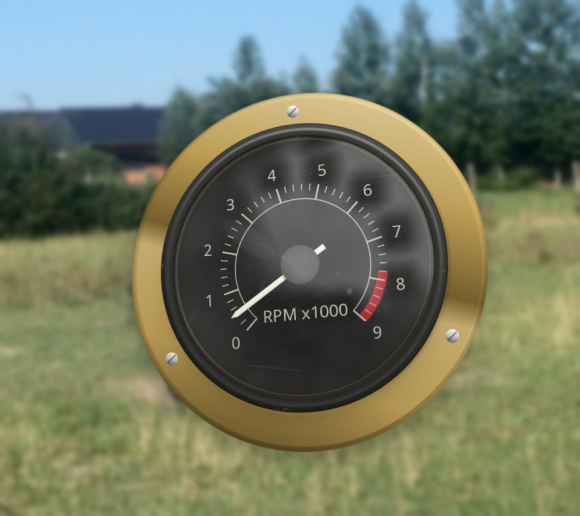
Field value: {"value": 400, "unit": "rpm"}
